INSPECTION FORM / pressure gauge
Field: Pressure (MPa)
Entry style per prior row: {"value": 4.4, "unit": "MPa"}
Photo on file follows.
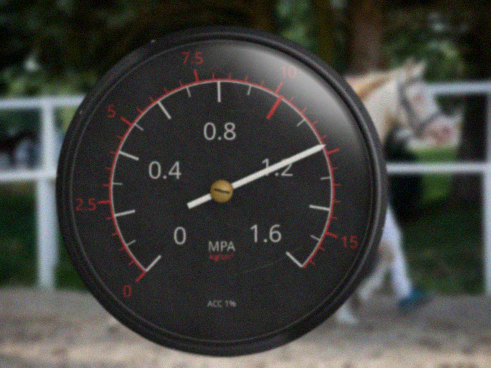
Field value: {"value": 1.2, "unit": "MPa"}
